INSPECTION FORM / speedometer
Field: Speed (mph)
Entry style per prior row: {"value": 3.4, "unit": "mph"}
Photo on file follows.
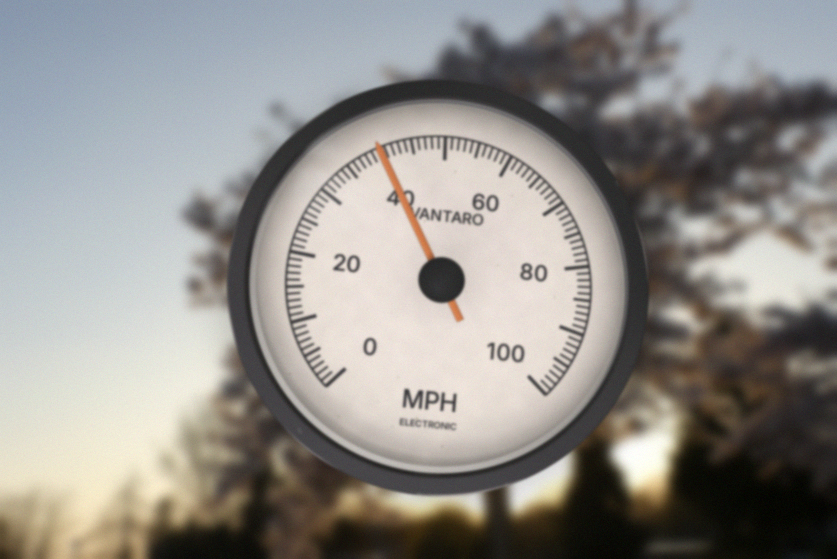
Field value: {"value": 40, "unit": "mph"}
